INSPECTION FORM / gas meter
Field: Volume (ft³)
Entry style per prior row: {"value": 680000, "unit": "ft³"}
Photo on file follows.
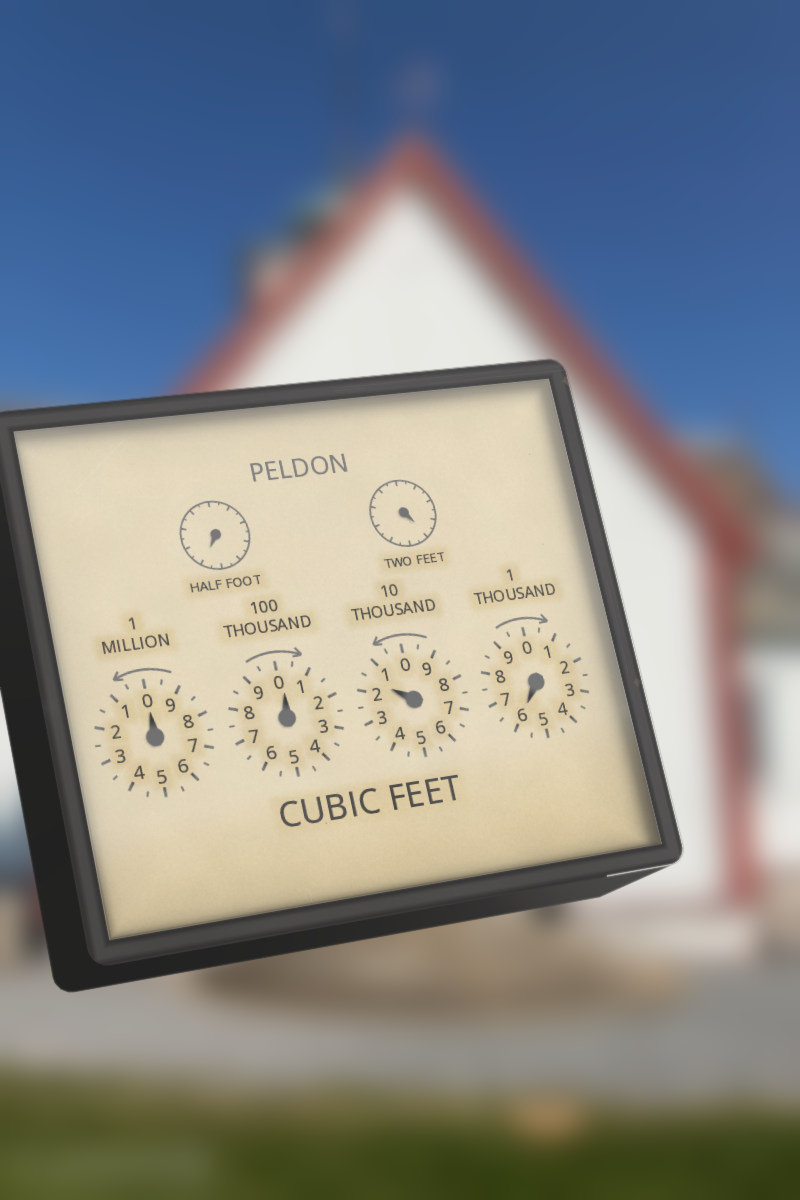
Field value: {"value": 1600, "unit": "ft³"}
